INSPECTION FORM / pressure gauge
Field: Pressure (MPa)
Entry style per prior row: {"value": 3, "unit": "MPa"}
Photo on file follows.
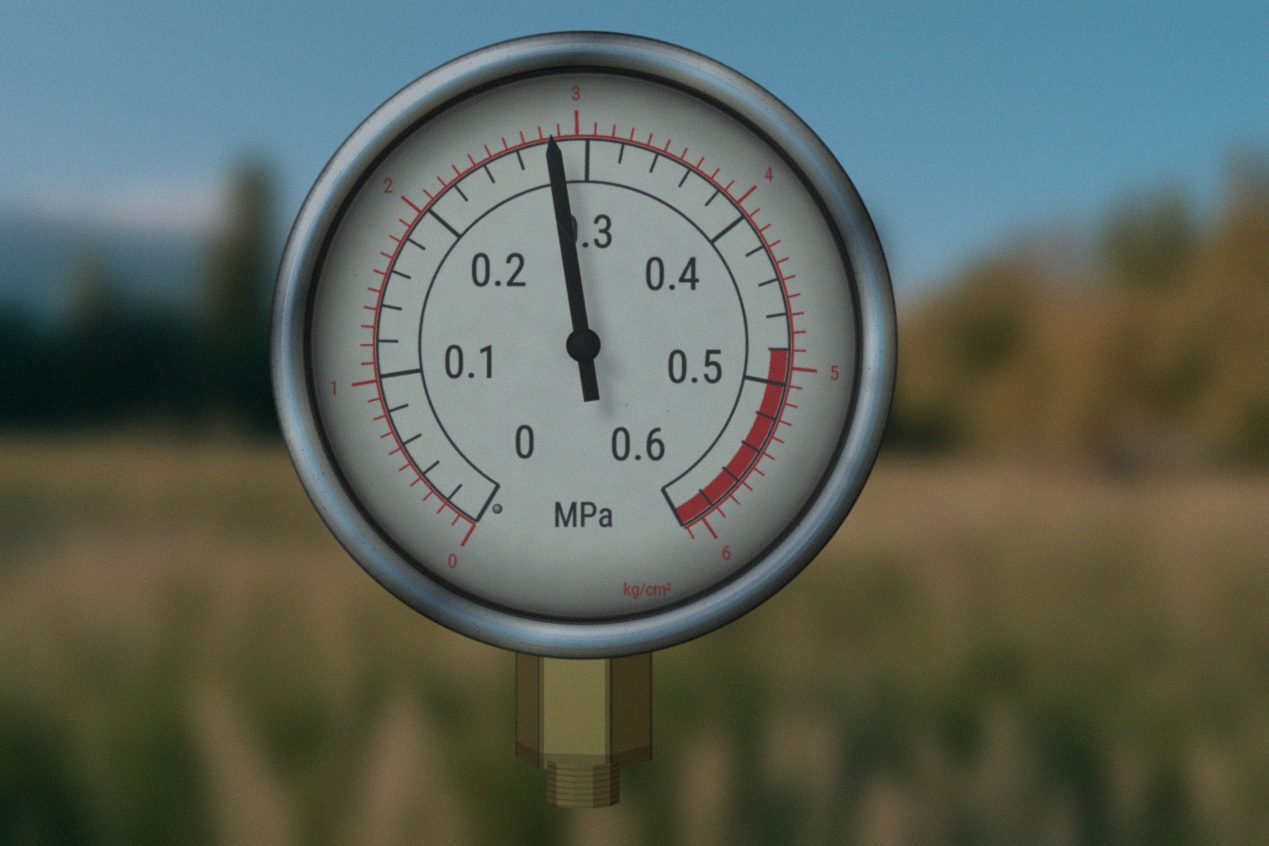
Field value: {"value": 0.28, "unit": "MPa"}
